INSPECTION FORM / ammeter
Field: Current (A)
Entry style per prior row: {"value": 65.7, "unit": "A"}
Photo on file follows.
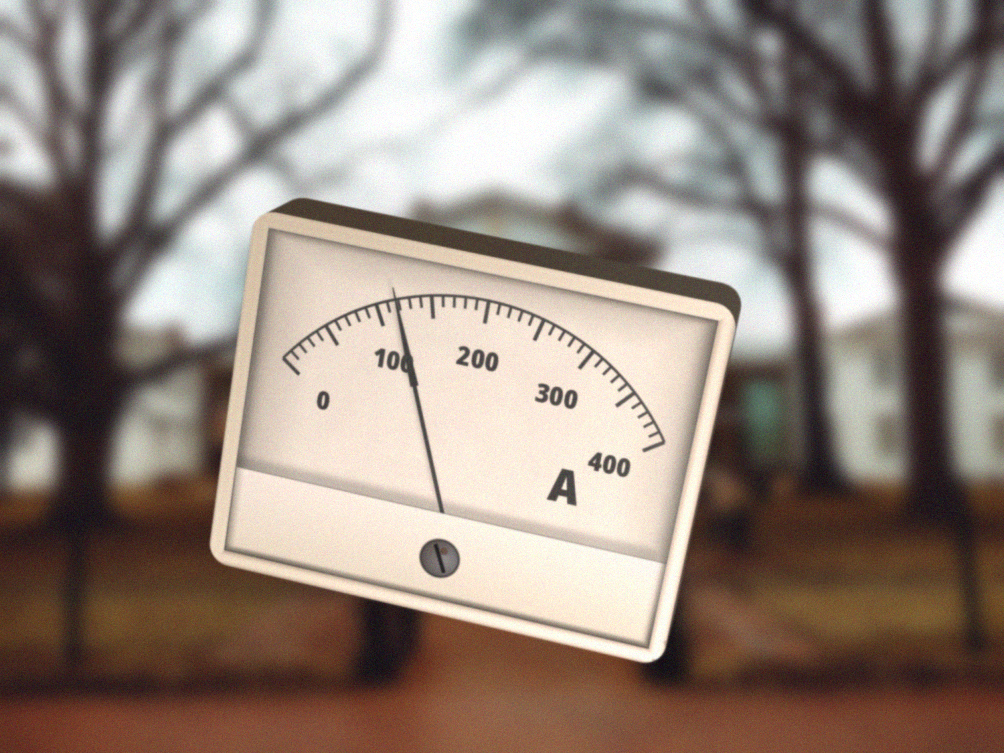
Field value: {"value": 120, "unit": "A"}
